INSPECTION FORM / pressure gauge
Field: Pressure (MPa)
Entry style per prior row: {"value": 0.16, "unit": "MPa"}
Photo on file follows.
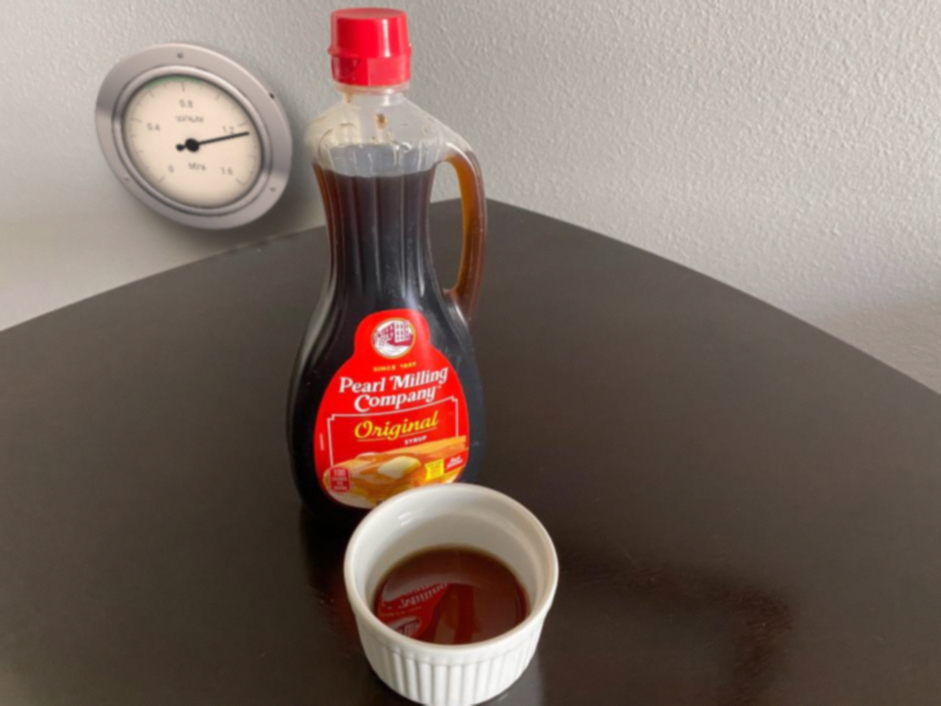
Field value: {"value": 1.25, "unit": "MPa"}
